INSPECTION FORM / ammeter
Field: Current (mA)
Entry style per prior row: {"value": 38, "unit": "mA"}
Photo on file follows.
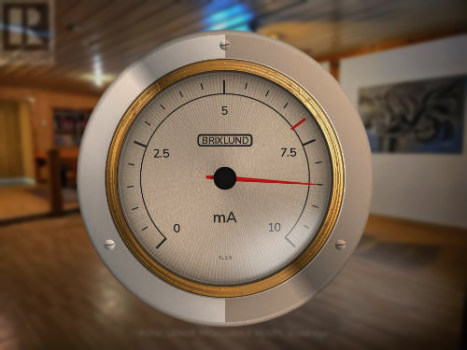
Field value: {"value": 8.5, "unit": "mA"}
